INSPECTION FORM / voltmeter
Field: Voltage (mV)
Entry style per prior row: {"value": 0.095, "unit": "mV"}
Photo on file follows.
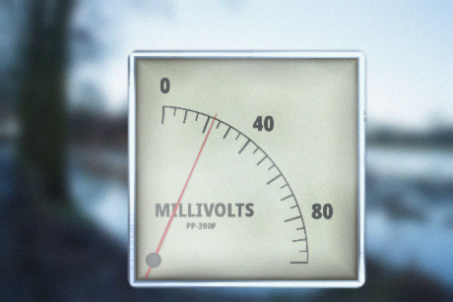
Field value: {"value": 22.5, "unit": "mV"}
